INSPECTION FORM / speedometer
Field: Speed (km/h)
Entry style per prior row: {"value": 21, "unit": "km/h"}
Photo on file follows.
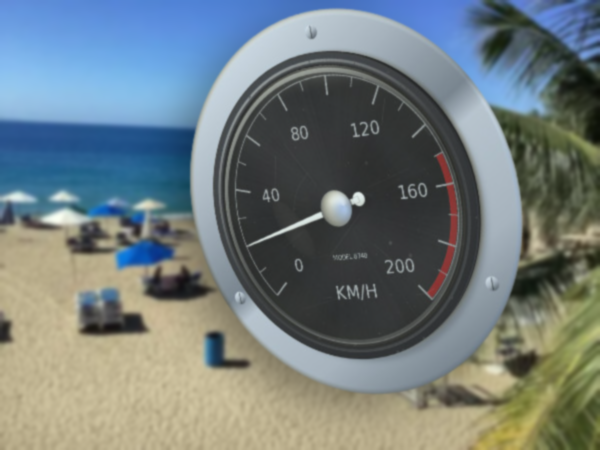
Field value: {"value": 20, "unit": "km/h"}
